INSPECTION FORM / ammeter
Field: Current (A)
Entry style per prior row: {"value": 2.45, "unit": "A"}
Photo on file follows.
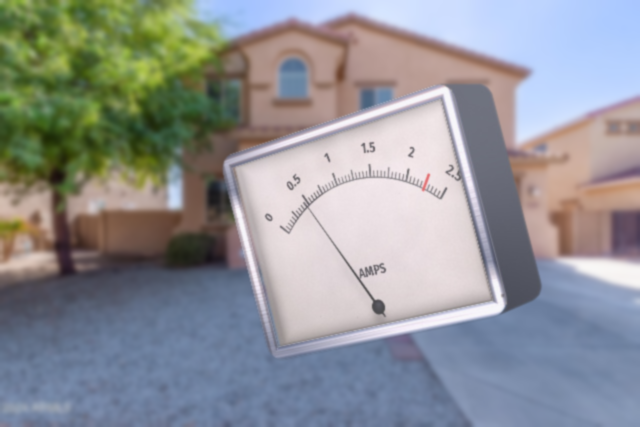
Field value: {"value": 0.5, "unit": "A"}
